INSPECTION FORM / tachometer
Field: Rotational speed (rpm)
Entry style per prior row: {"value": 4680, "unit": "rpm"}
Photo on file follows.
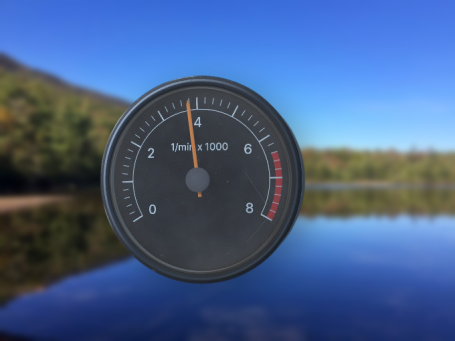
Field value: {"value": 3800, "unit": "rpm"}
